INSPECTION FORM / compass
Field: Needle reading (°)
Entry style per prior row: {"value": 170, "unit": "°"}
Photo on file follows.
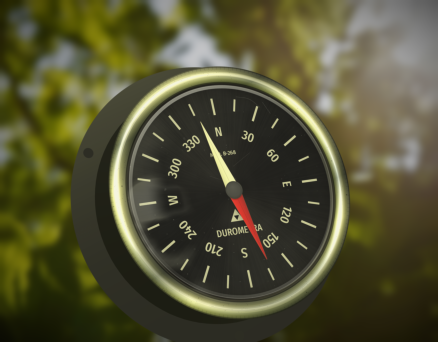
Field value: {"value": 165, "unit": "°"}
